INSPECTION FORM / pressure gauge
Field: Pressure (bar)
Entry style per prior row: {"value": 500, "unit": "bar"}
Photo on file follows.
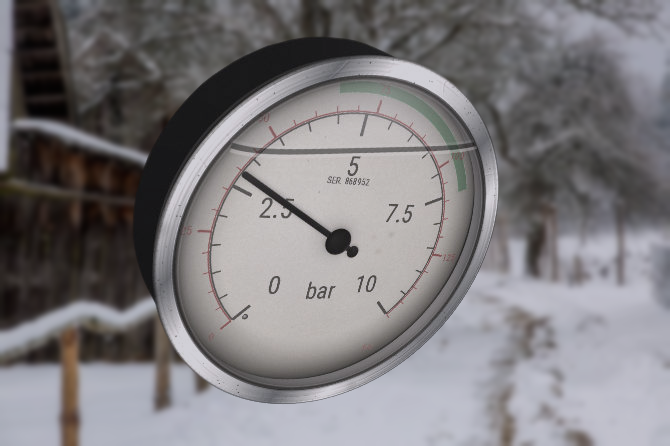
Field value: {"value": 2.75, "unit": "bar"}
